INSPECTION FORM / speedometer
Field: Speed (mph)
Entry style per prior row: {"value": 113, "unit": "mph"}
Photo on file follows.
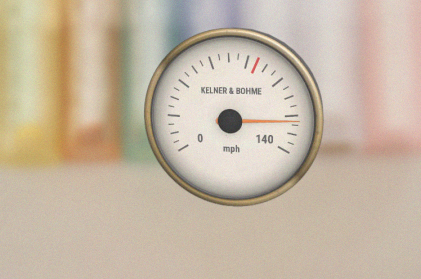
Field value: {"value": 122.5, "unit": "mph"}
